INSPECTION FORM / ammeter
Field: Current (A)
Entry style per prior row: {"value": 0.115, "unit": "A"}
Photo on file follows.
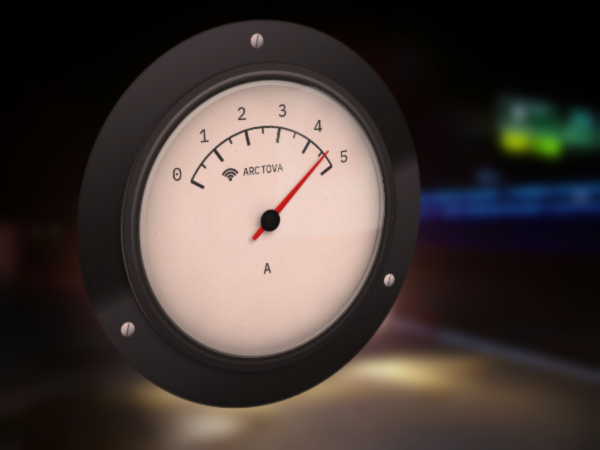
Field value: {"value": 4.5, "unit": "A"}
